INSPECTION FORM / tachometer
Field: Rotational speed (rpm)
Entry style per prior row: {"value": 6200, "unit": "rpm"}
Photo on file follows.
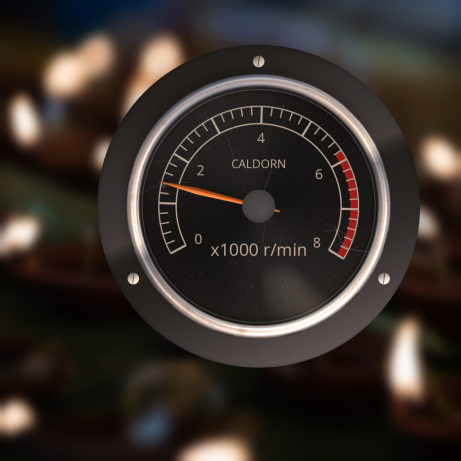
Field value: {"value": 1400, "unit": "rpm"}
